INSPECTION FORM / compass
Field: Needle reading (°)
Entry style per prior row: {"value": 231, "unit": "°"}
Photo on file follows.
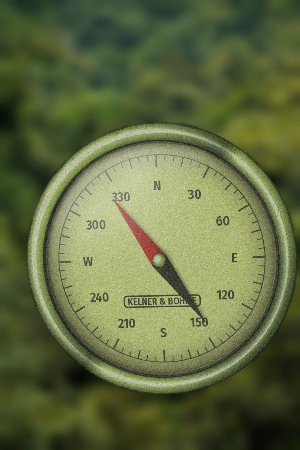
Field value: {"value": 325, "unit": "°"}
